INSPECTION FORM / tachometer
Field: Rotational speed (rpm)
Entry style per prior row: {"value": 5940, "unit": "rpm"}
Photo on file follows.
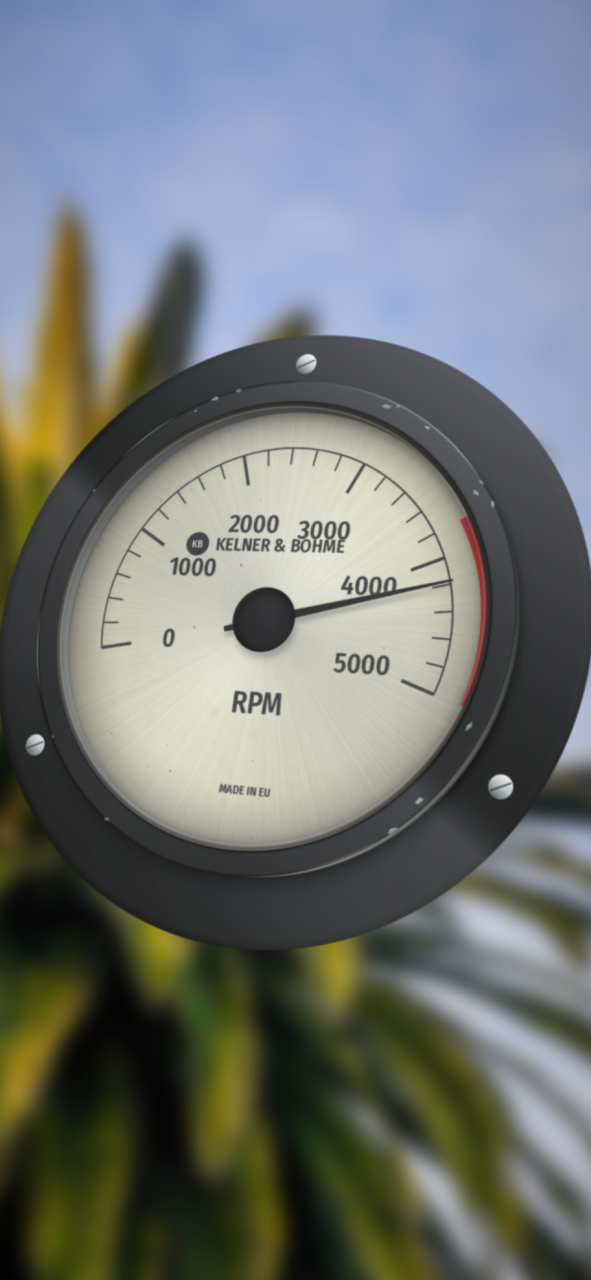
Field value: {"value": 4200, "unit": "rpm"}
